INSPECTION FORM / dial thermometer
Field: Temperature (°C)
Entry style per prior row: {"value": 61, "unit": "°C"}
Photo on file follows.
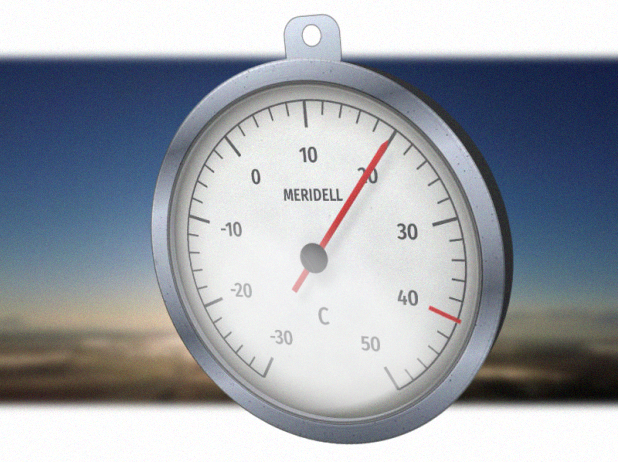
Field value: {"value": 20, "unit": "°C"}
